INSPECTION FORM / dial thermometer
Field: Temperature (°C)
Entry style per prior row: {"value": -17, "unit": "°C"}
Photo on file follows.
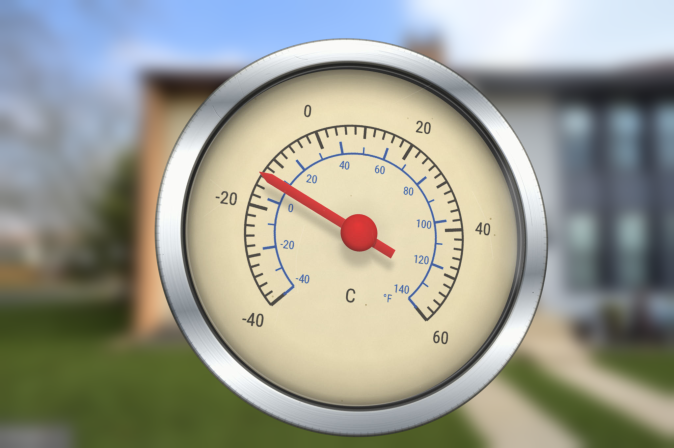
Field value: {"value": -14, "unit": "°C"}
